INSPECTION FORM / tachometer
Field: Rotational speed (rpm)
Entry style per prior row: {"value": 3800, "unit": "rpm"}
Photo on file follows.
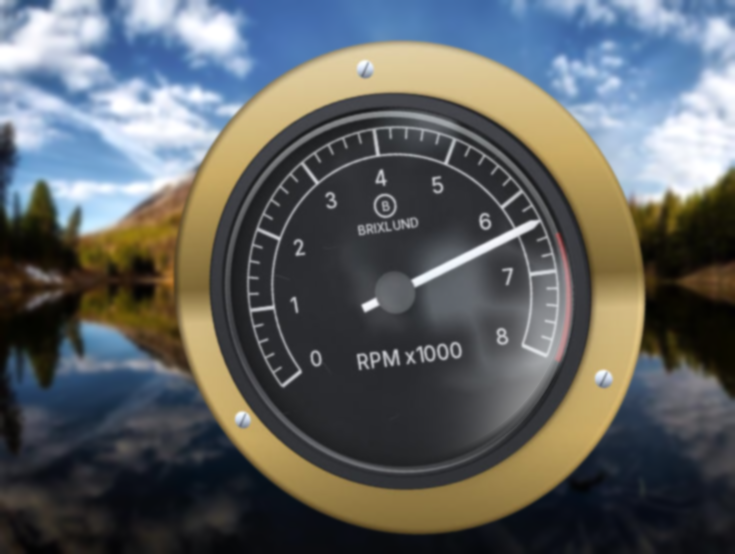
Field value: {"value": 6400, "unit": "rpm"}
